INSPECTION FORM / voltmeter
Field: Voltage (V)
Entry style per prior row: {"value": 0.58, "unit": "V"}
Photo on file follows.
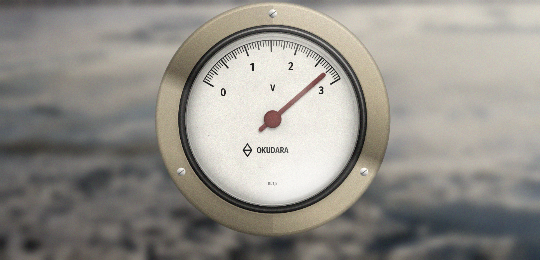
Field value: {"value": 2.75, "unit": "V"}
